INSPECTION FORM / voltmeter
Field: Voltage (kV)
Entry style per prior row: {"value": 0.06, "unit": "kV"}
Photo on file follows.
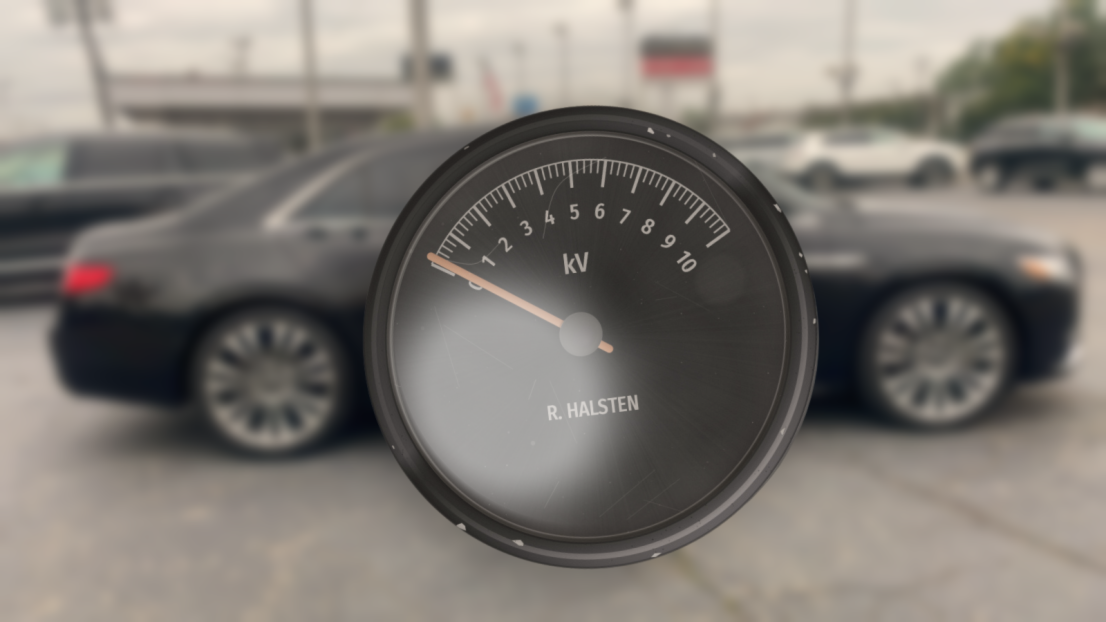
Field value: {"value": 0.2, "unit": "kV"}
